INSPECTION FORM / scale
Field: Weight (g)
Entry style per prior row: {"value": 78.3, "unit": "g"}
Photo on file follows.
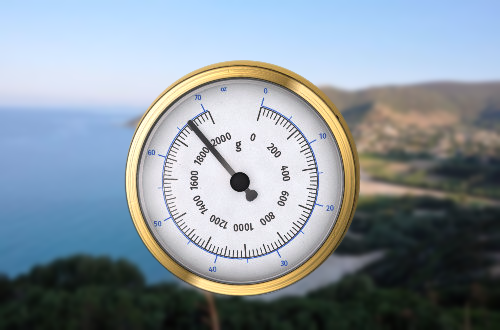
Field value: {"value": 1900, "unit": "g"}
